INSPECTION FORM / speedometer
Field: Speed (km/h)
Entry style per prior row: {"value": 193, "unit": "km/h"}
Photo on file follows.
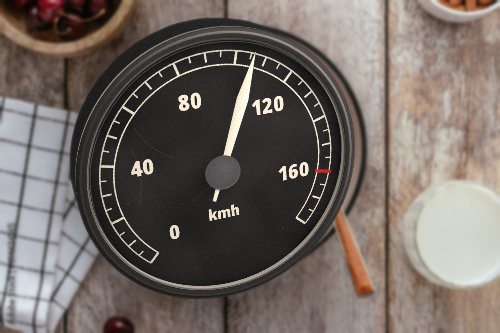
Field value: {"value": 105, "unit": "km/h"}
